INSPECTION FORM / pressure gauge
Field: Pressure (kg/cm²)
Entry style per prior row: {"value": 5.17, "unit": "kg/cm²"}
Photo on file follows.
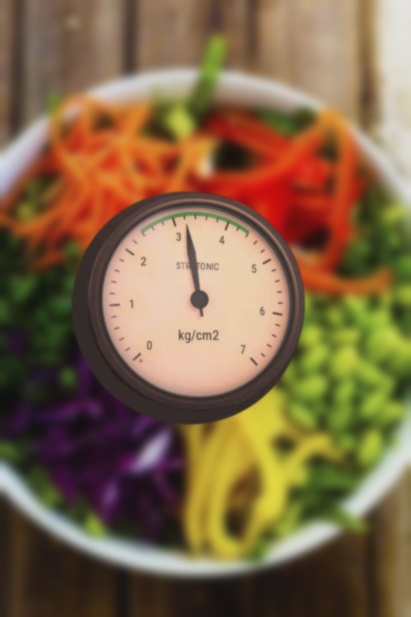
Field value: {"value": 3.2, "unit": "kg/cm²"}
